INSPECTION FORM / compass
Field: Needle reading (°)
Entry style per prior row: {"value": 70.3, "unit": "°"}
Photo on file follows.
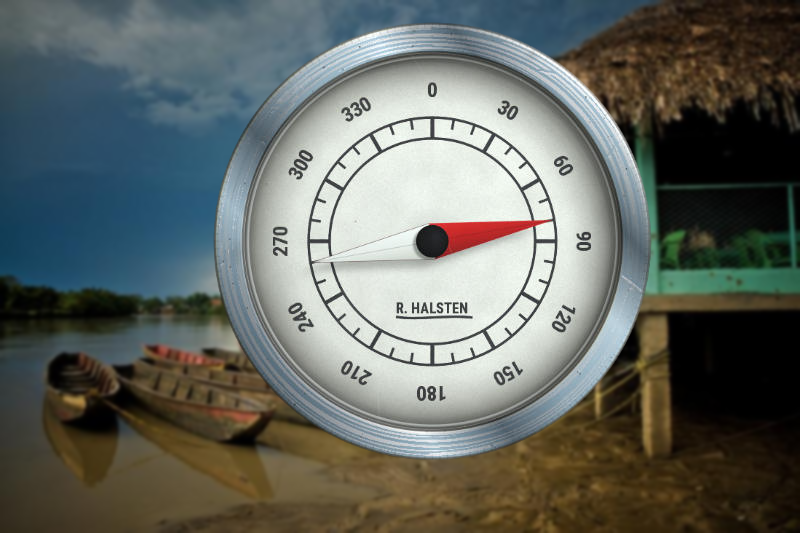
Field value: {"value": 80, "unit": "°"}
